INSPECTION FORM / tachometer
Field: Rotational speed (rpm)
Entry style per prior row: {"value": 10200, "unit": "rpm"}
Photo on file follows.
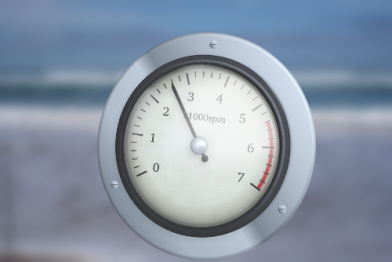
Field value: {"value": 2600, "unit": "rpm"}
